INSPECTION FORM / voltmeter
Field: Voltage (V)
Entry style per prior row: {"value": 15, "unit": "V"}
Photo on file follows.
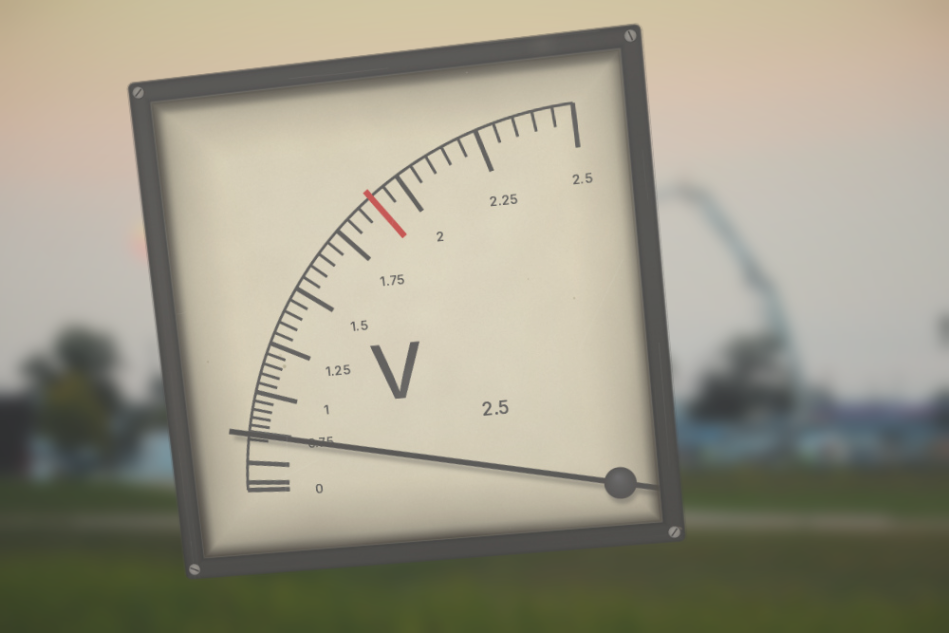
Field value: {"value": 0.75, "unit": "V"}
